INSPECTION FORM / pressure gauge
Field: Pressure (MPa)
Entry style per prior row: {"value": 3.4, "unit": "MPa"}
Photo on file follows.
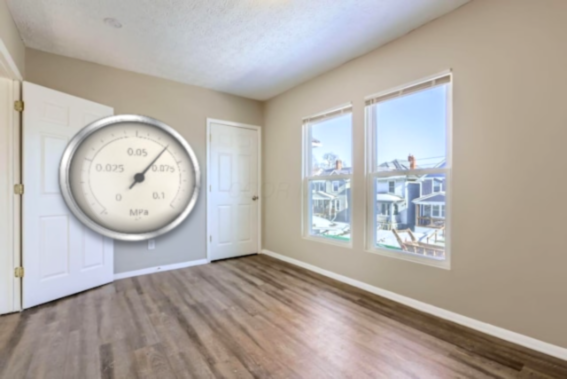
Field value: {"value": 0.065, "unit": "MPa"}
